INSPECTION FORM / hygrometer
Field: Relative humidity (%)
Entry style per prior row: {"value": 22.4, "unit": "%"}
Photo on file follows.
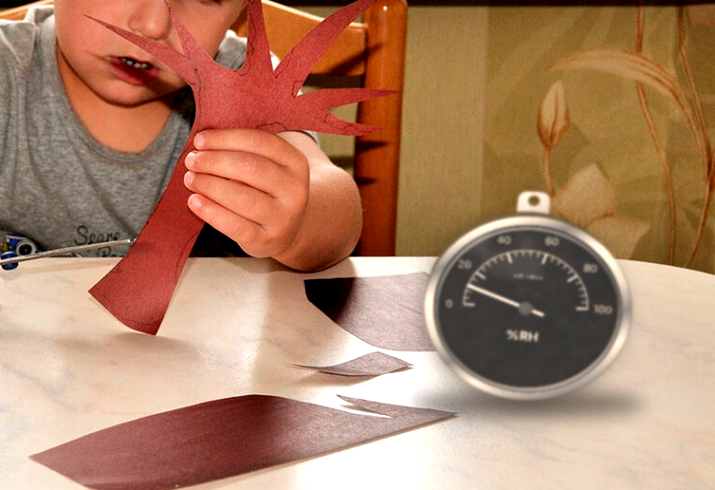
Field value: {"value": 12, "unit": "%"}
